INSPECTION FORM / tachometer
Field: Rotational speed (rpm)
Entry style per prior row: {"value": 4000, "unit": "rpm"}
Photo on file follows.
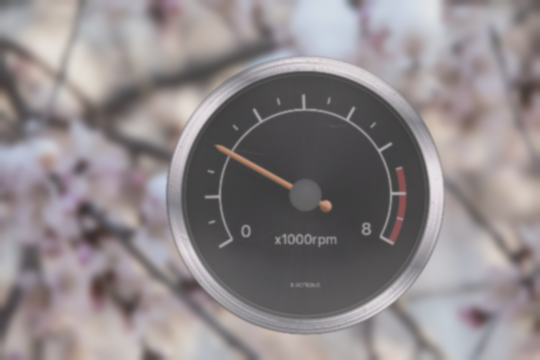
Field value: {"value": 2000, "unit": "rpm"}
